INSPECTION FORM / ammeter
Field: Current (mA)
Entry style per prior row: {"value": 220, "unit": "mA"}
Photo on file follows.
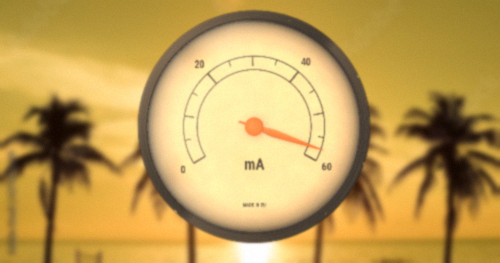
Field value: {"value": 57.5, "unit": "mA"}
